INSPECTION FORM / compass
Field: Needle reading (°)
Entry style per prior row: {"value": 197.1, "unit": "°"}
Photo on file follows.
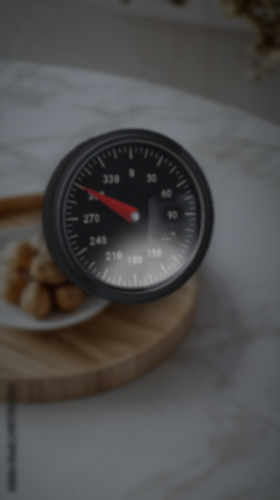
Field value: {"value": 300, "unit": "°"}
